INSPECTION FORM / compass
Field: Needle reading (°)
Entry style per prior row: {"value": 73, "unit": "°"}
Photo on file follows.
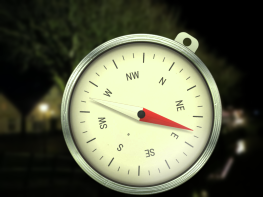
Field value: {"value": 75, "unit": "°"}
